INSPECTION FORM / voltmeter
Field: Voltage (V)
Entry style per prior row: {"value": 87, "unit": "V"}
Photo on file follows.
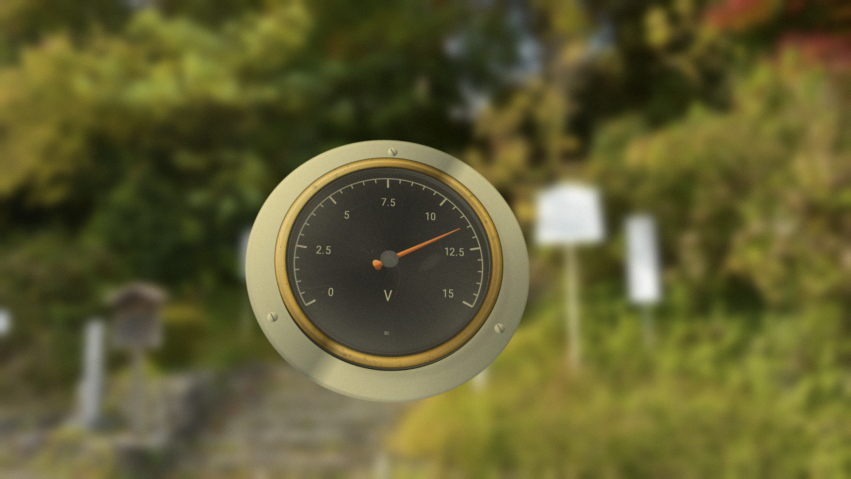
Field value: {"value": 11.5, "unit": "V"}
